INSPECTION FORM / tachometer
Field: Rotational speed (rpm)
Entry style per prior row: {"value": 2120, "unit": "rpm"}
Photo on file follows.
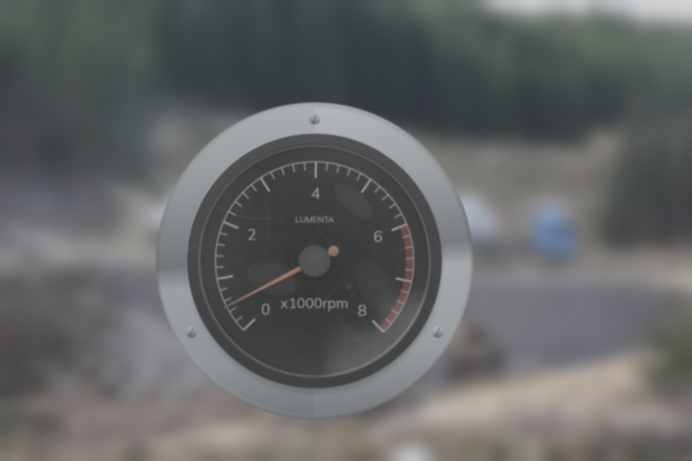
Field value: {"value": 500, "unit": "rpm"}
